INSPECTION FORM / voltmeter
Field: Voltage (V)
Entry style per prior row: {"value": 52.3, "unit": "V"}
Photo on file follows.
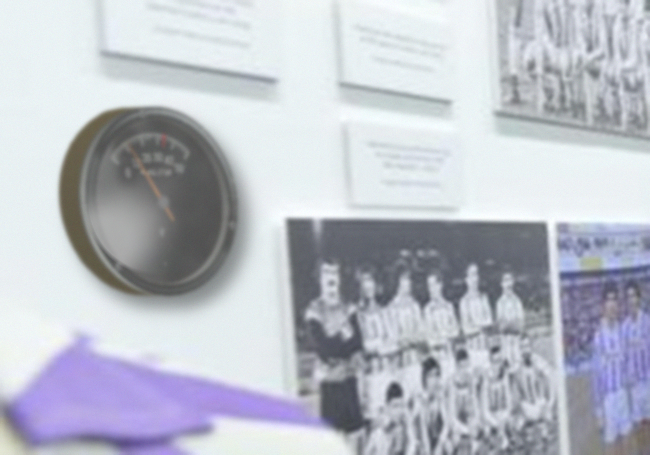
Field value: {"value": 10, "unit": "V"}
